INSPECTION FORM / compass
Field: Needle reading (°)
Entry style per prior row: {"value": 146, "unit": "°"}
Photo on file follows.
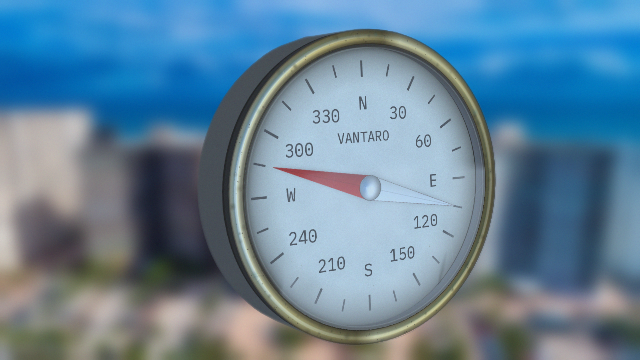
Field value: {"value": 285, "unit": "°"}
